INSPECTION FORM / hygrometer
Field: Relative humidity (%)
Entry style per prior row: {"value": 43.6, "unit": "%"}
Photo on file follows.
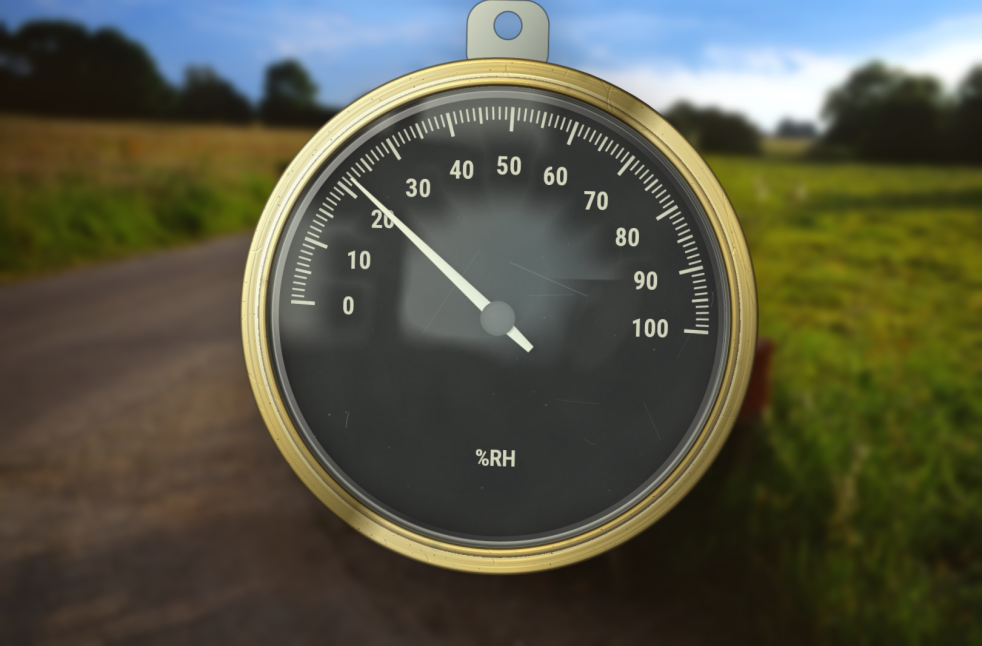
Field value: {"value": 22, "unit": "%"}
